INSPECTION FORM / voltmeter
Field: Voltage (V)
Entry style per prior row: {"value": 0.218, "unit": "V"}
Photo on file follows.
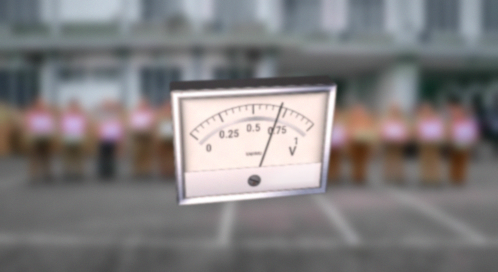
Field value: {"value": 0.7, "unit": "V"}
